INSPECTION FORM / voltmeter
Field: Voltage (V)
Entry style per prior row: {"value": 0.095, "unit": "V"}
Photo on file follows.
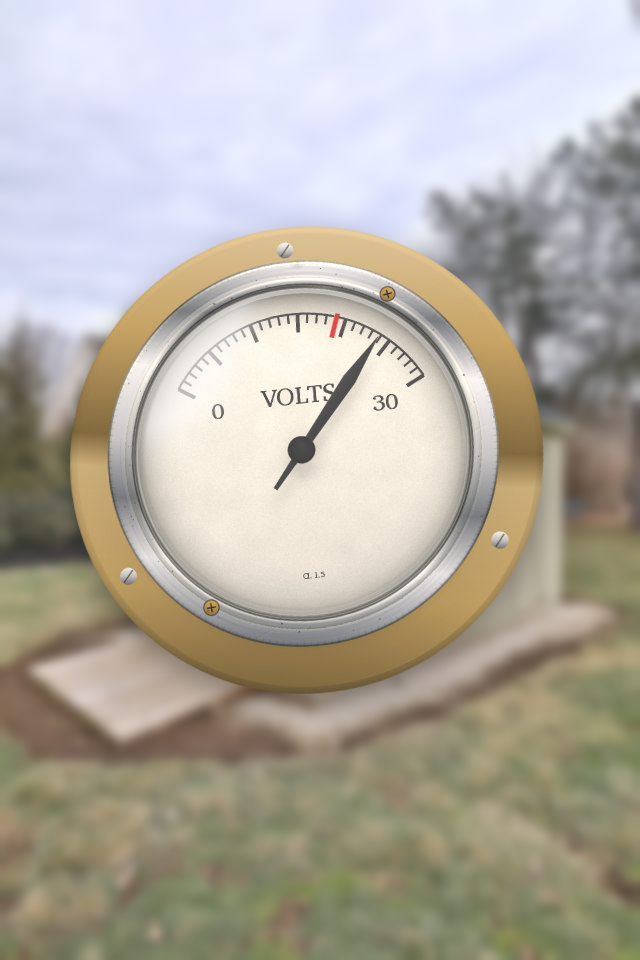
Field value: {"value": 24, "unit": "V"}
